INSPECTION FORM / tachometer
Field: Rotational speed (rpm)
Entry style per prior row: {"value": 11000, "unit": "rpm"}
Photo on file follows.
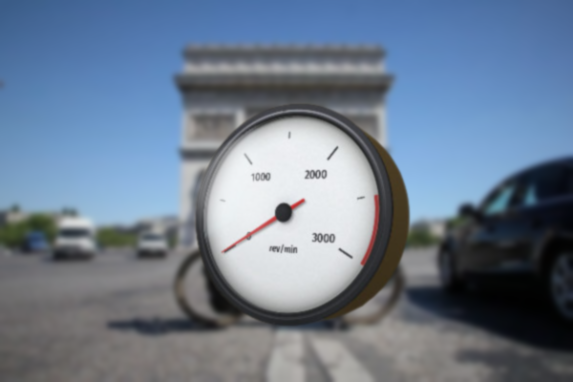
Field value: {"value": 0, "unit": "rpm"}
